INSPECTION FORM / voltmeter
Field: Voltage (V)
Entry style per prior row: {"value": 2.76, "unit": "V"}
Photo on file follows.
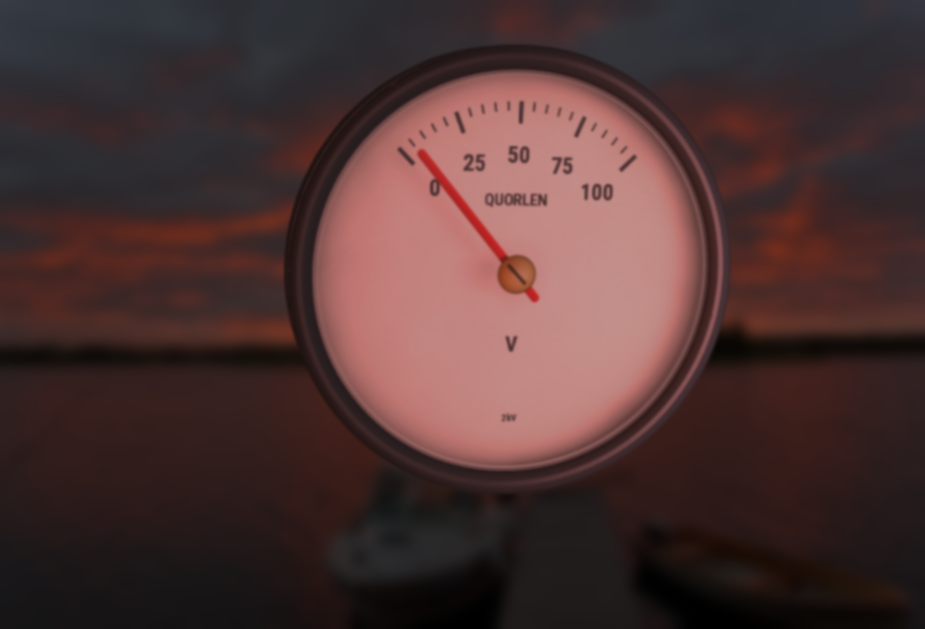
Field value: {"value": 5, "unit": "V"}
